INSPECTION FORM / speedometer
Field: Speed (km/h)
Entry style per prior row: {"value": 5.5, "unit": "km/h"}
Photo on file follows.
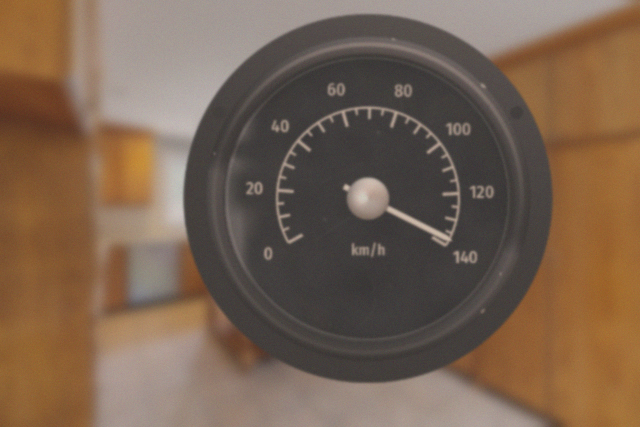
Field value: {"value": 137.5, "unit": "km/h"}
